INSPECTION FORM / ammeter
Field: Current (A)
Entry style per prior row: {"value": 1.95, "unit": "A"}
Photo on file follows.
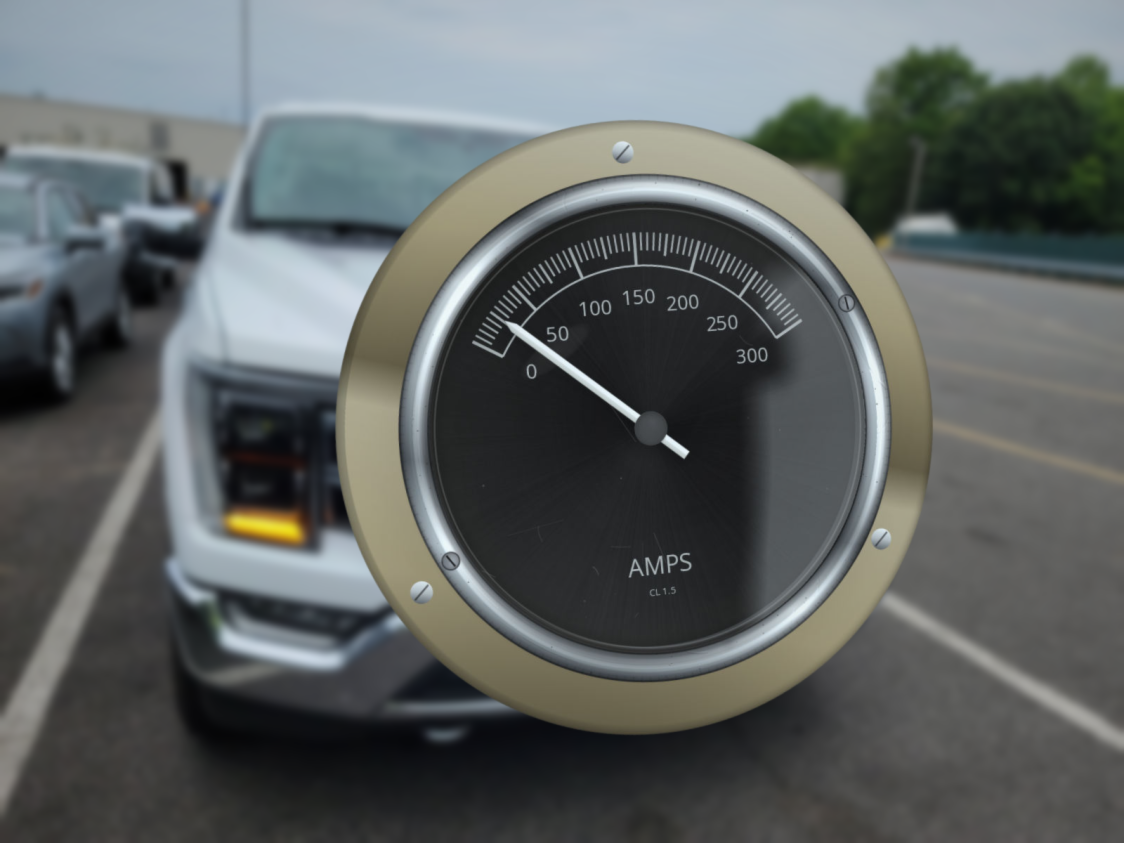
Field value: {"value": 25, "unit": "A"}
